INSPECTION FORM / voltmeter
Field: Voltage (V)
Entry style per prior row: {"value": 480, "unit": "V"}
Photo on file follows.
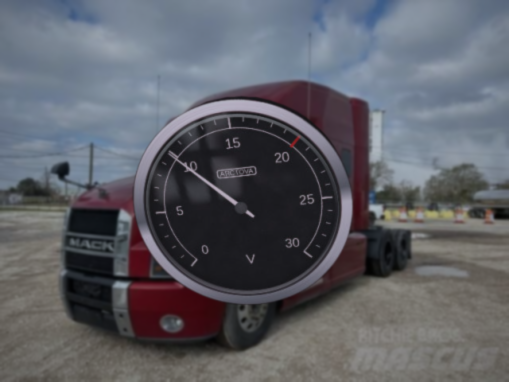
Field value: {"value": 10, "unit": "V"}
